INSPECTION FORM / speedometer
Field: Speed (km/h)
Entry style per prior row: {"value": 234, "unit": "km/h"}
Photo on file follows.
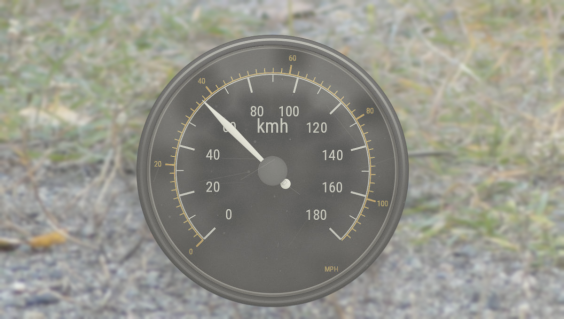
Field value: {"value": 60, "unit": "km/h"}
